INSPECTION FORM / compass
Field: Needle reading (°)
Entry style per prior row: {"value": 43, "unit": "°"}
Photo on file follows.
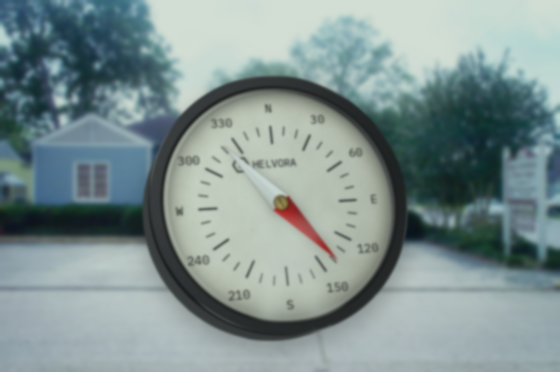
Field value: {"value": 140, "unit": "°"}
